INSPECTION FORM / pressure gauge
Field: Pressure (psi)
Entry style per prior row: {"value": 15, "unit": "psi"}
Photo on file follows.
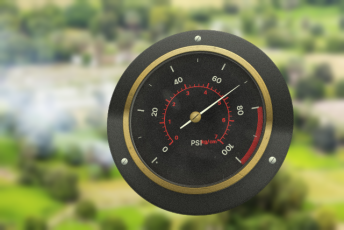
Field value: {"value": 70, "unit": "psi"}
